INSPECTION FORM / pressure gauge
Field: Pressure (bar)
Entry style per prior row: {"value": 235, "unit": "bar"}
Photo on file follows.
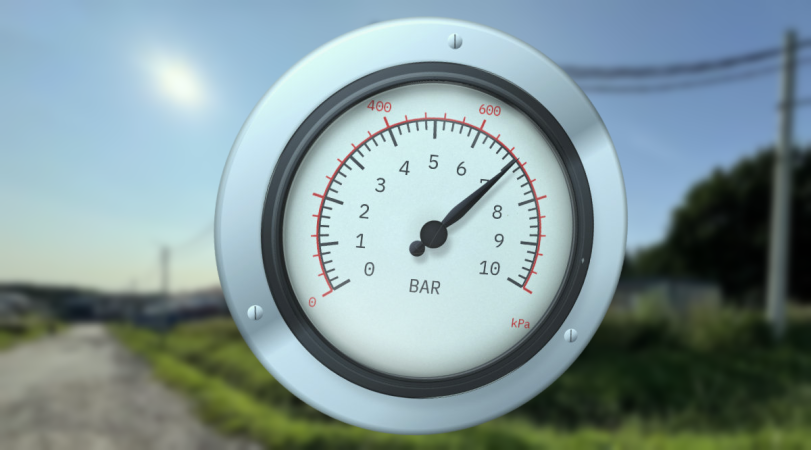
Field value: {"value": 7, "unit": "bar"}
